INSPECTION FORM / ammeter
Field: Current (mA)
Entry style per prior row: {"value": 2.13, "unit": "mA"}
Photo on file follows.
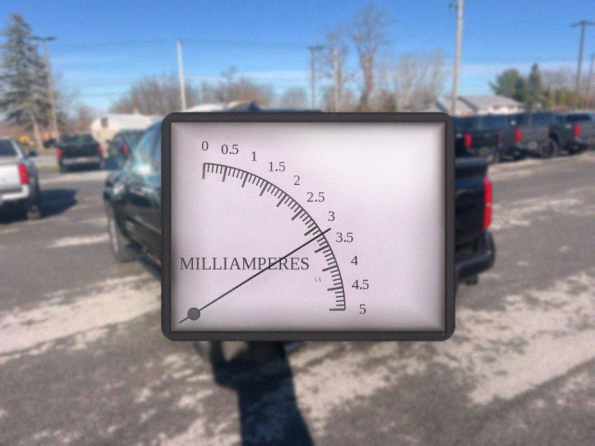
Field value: {"value": 3.2, "unit": "mA"}
